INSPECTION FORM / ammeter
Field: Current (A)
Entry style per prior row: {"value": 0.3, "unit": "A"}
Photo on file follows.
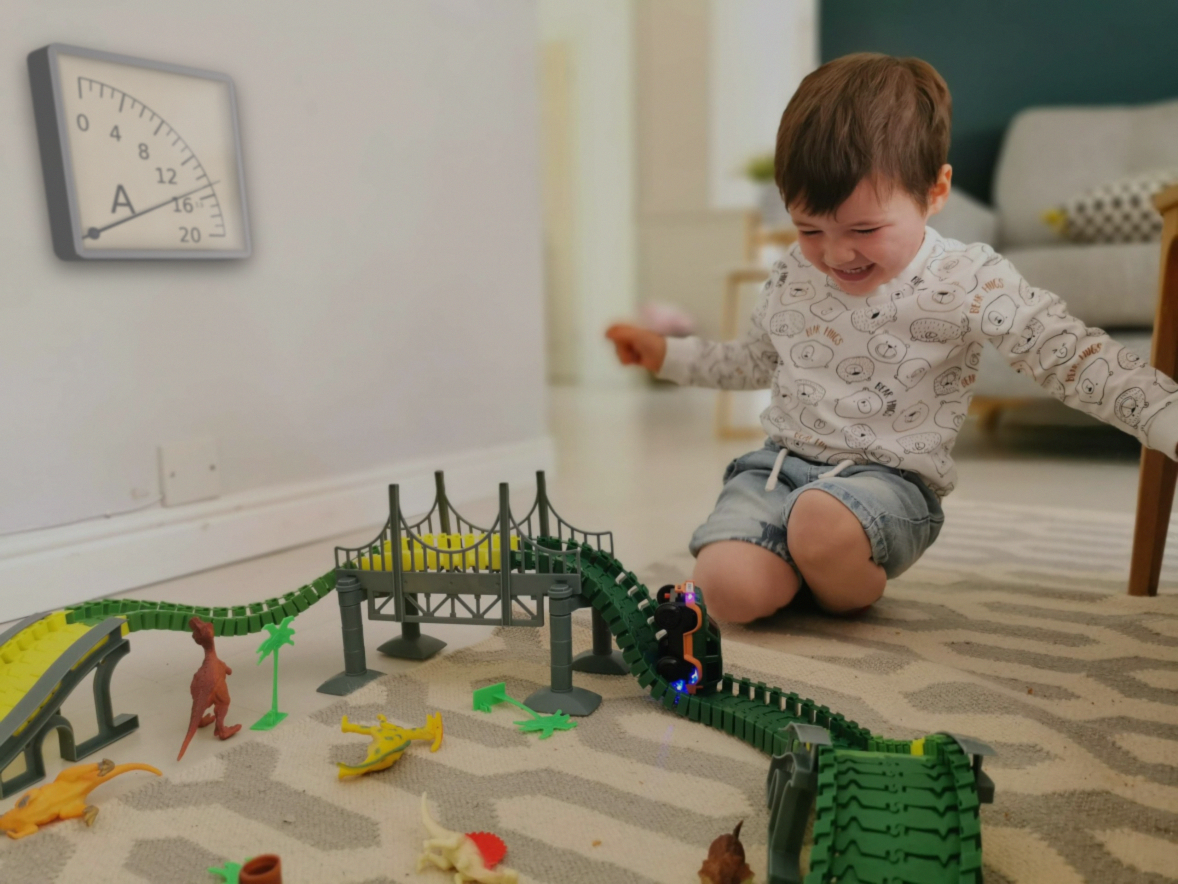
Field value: {"value": 15, "unit": "A"}
